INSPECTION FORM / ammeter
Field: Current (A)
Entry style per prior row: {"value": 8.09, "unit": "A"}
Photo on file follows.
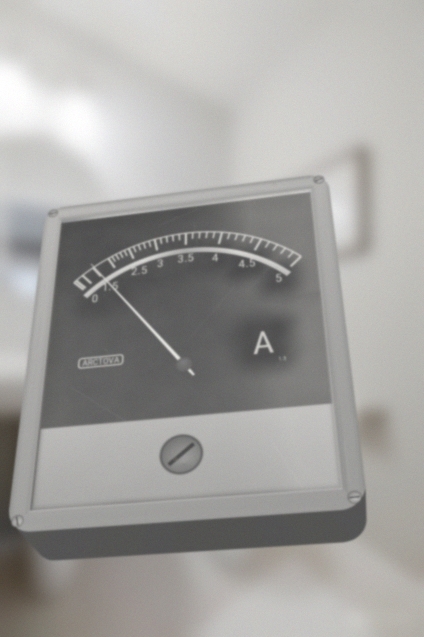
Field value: {"value": 1.5, "unit": "A"}
